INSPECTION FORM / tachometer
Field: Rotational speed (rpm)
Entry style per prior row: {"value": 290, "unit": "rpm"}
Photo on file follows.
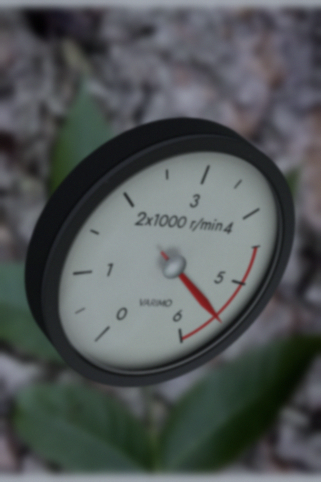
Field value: {"value": 5500, "unit": "rpm"}
